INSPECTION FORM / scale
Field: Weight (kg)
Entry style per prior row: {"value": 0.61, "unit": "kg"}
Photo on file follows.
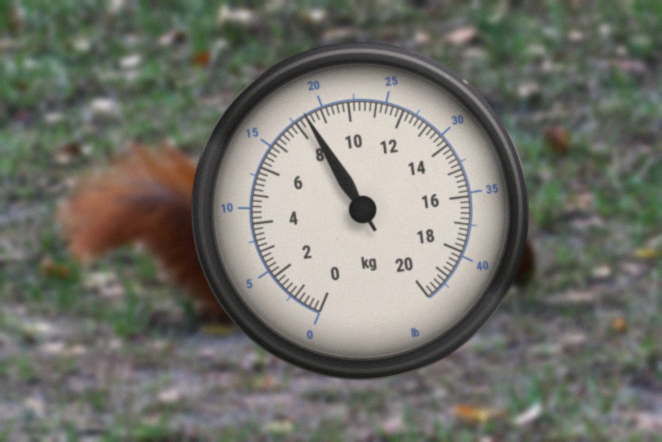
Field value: {"value": 8.4, "unit": "kg"}
